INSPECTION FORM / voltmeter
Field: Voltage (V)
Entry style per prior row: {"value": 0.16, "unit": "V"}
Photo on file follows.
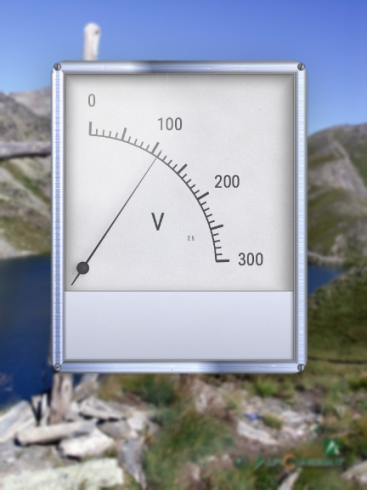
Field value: {"value": 110, "unit": "V"}
